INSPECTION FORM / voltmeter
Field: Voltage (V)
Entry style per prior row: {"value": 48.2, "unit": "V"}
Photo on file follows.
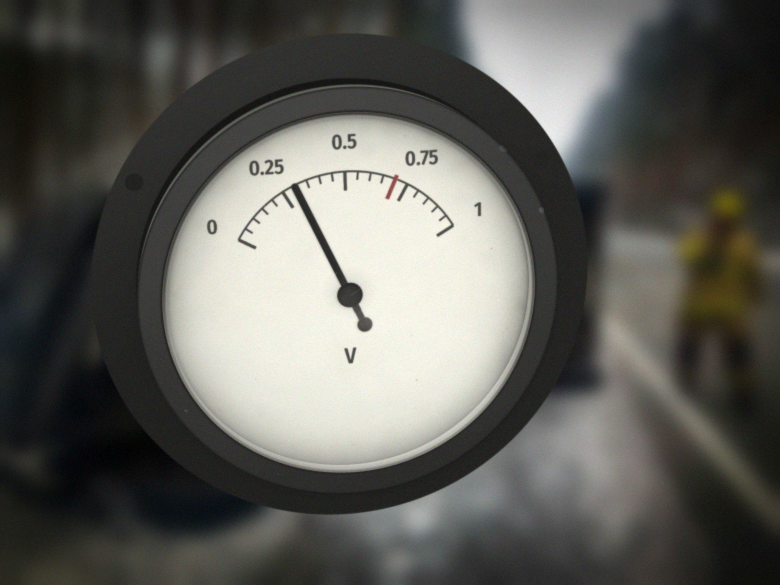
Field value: {"value": 0.3, "unit": "V"}
